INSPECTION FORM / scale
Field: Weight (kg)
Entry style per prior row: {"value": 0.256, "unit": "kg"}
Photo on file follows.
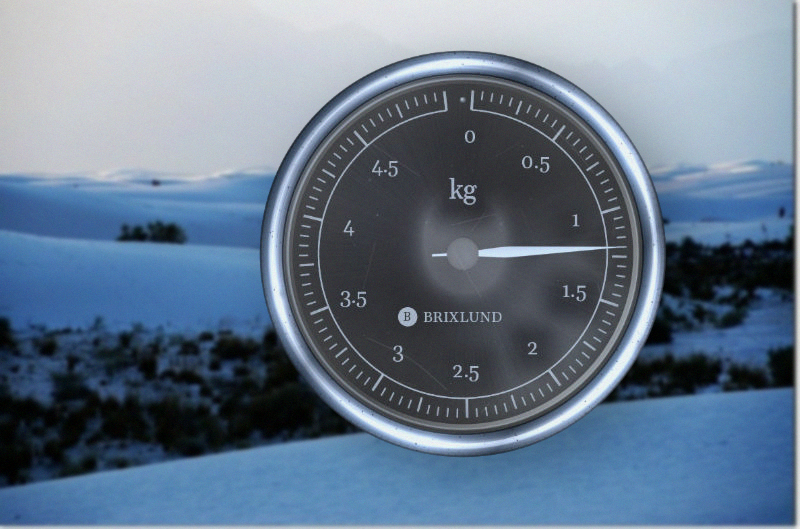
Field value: {"value": 1.2, "unit": "kg"}
